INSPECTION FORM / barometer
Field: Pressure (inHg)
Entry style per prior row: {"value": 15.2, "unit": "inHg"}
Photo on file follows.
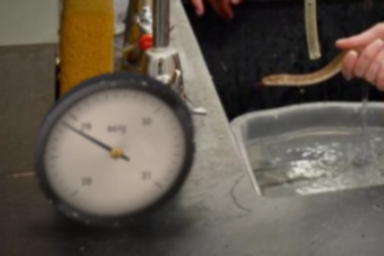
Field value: {"value": 28.9, "unit": "inHg"}
